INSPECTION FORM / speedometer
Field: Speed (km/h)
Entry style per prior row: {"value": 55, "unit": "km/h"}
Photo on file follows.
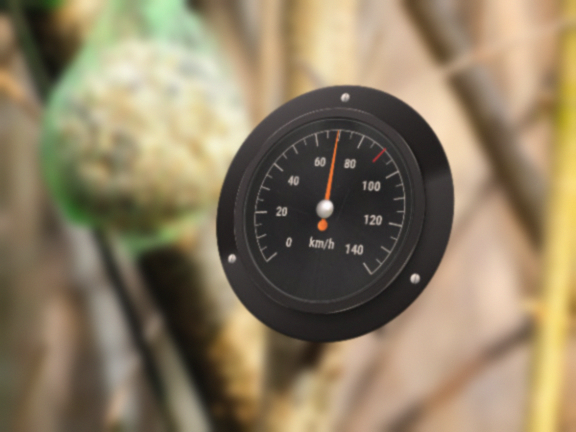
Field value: {"value": 70, "unit": "km/h"}
